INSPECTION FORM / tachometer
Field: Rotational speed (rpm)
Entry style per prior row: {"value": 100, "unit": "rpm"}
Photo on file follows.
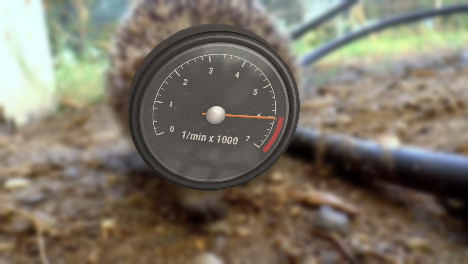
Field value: {"value": 6000, "unit": "rpm"}
